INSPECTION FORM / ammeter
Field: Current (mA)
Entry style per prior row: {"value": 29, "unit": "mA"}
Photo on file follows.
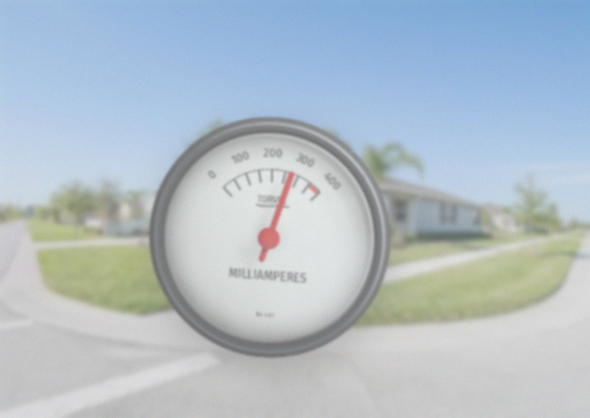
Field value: {"value": 275, "unit": "mA"}
